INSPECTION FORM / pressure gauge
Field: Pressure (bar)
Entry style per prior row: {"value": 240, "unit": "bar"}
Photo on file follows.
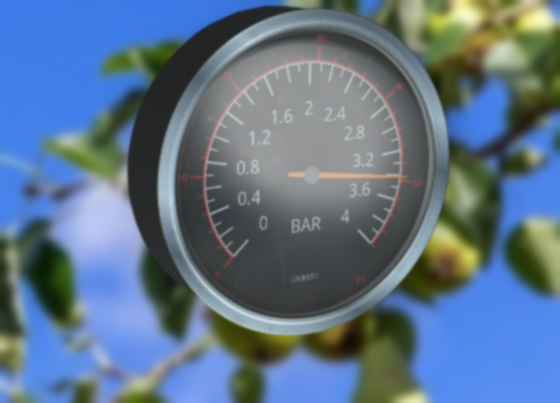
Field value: {"value": 3.4, "unit": "bar"}
